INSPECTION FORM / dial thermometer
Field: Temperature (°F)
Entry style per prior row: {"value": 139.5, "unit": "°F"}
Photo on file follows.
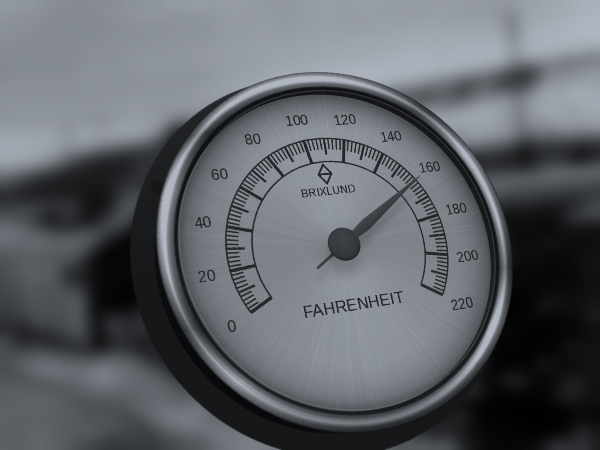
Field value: {"value": 160, "unit": "°F"}
